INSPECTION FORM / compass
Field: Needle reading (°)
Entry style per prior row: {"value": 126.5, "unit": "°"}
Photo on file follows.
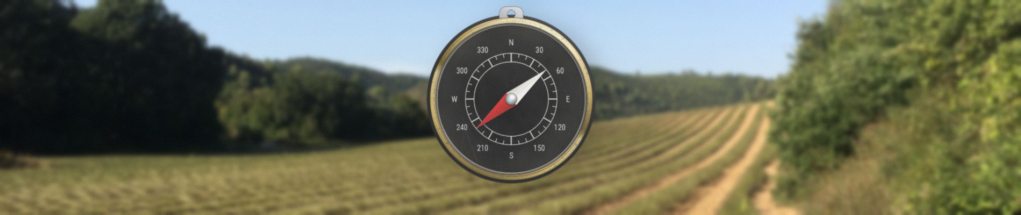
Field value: {"value": 230, "unit": "°"}
